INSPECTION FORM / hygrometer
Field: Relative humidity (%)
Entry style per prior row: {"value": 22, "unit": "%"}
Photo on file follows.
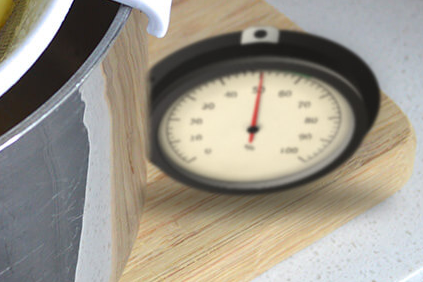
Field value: {"value": 50, "unit": "%"}
